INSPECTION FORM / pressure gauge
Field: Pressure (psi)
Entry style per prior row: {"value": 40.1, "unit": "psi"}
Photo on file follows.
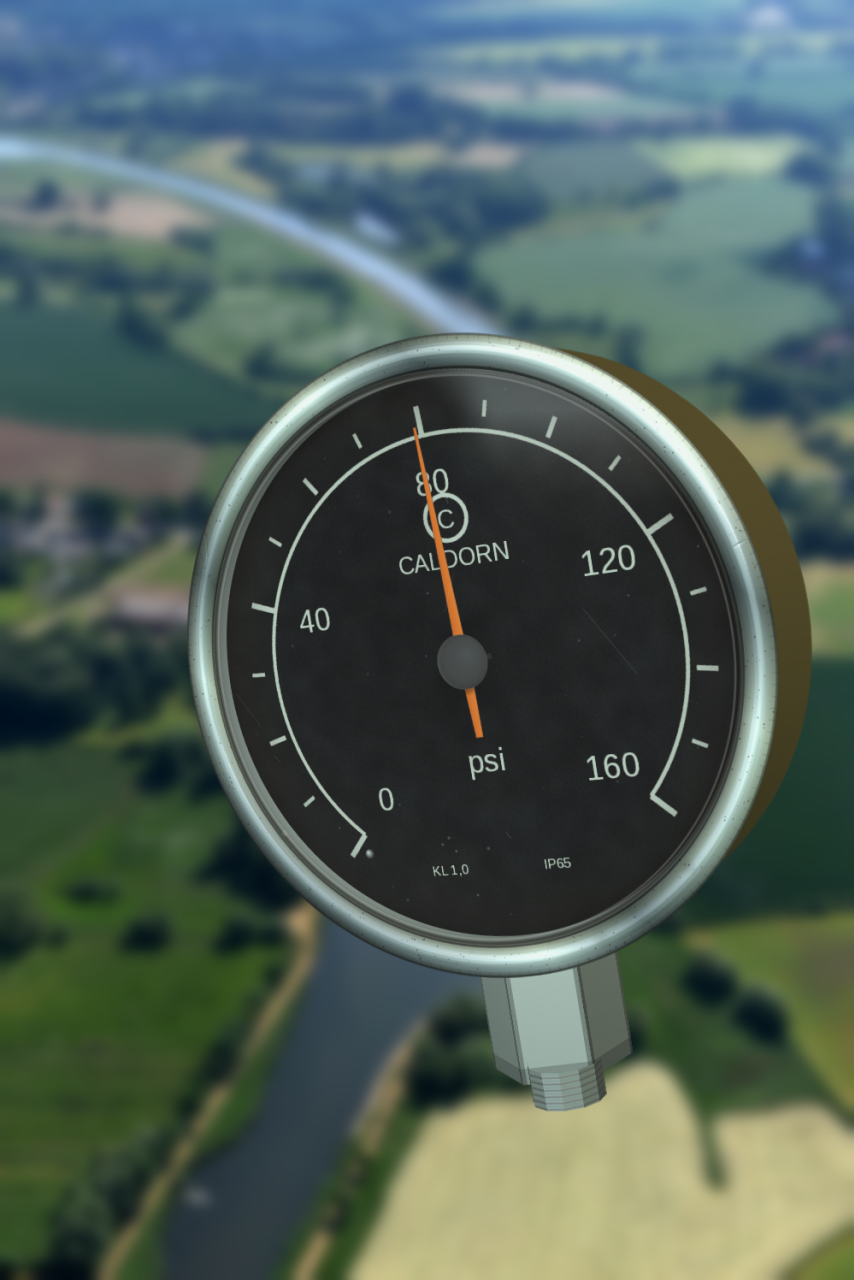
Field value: {"value": 80, "unit": "psi"}
